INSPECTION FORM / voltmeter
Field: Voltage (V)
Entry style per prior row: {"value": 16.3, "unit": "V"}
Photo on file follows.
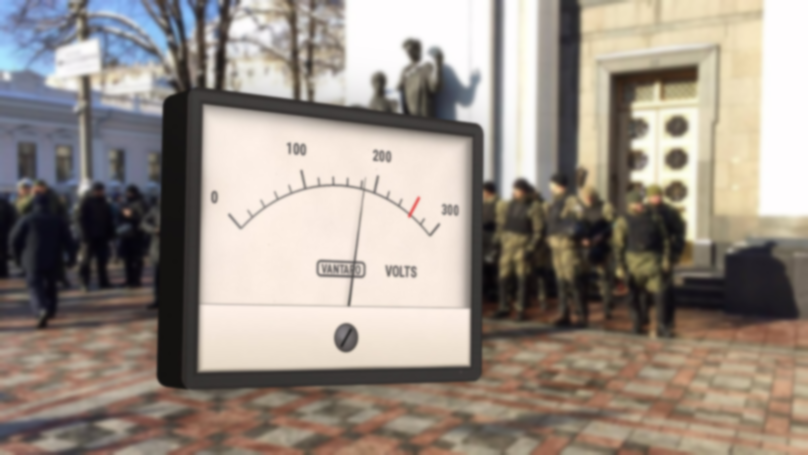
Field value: {"value": 180, "unit": "V"}
